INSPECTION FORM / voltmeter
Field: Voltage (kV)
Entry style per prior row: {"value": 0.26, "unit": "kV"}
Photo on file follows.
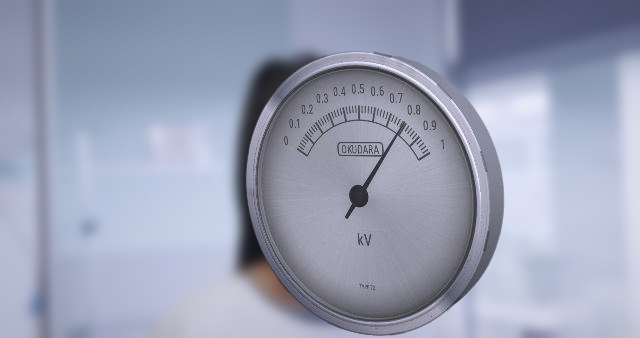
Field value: {"value": 0.8, "unit": "kV"}
